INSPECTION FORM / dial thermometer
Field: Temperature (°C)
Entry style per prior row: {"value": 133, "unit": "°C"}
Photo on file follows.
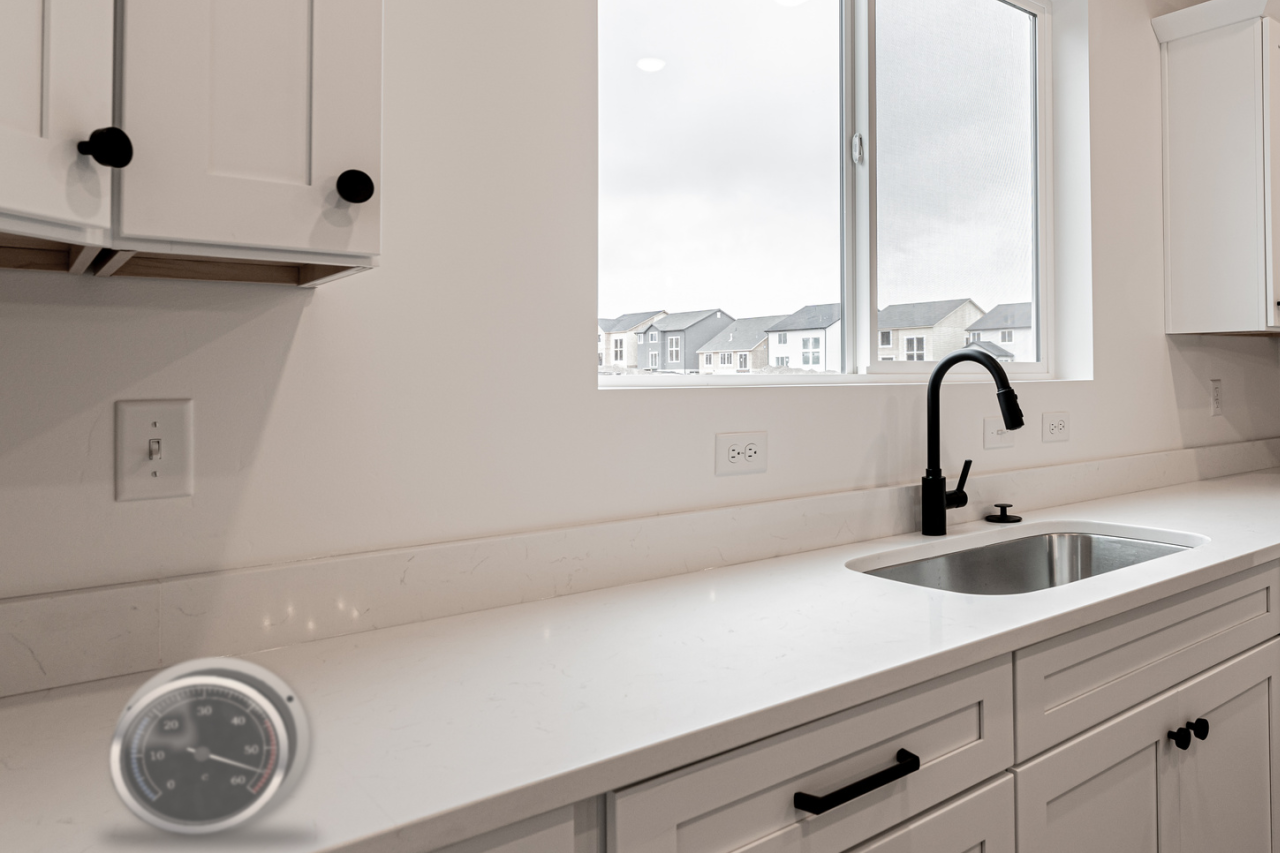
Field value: {"value": 55, "unit": "°C"}
